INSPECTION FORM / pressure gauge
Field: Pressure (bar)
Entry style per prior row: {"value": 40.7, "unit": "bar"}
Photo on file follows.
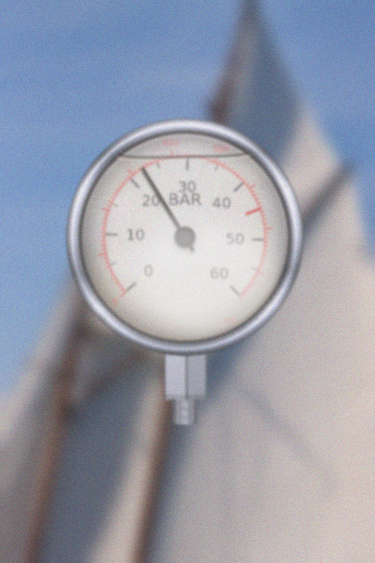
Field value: {"value": 22.5, "unit": "bar"}
